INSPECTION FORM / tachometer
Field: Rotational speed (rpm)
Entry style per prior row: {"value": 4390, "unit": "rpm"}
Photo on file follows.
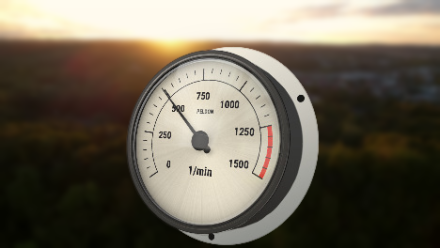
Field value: {"value": 500, "unit": "rpm"}
